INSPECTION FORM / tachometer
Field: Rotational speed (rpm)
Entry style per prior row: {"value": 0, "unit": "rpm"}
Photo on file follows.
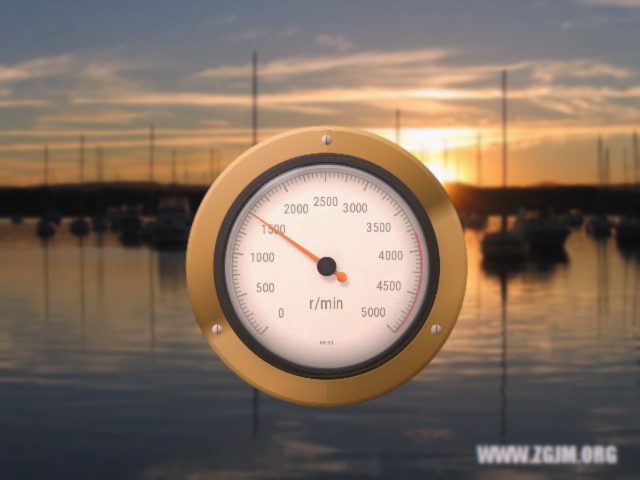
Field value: {"value": 1500, "unit": "rpm"}
